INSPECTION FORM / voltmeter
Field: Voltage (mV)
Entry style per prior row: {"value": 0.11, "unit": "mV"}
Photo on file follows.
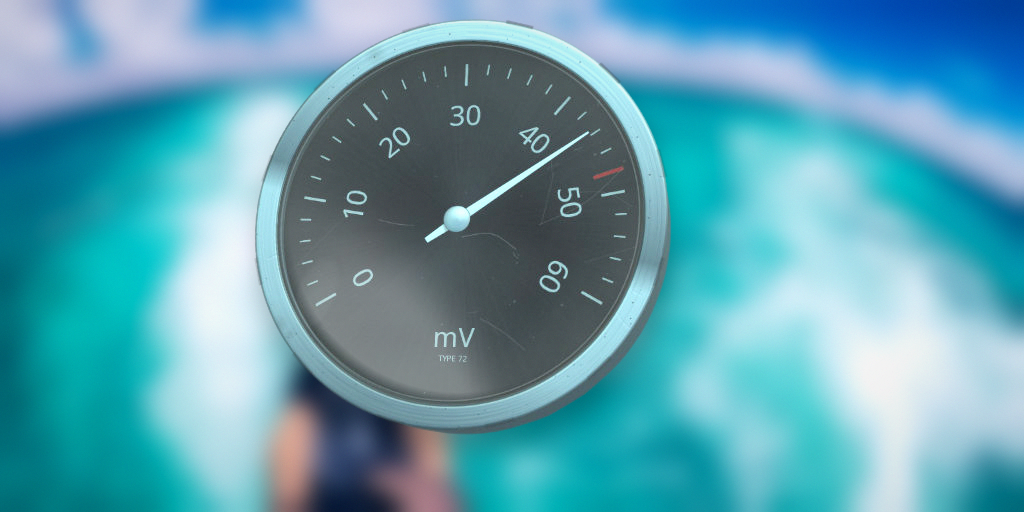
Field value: {"value": 44, "unit": "mV"}
